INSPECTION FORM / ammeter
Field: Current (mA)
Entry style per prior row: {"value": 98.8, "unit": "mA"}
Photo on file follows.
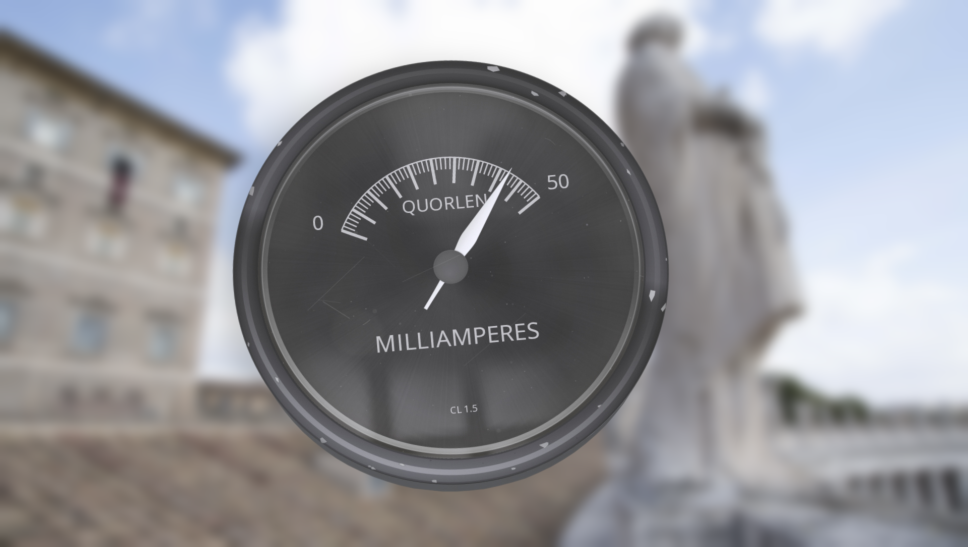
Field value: {"value": 42, "unit": "mA"}
